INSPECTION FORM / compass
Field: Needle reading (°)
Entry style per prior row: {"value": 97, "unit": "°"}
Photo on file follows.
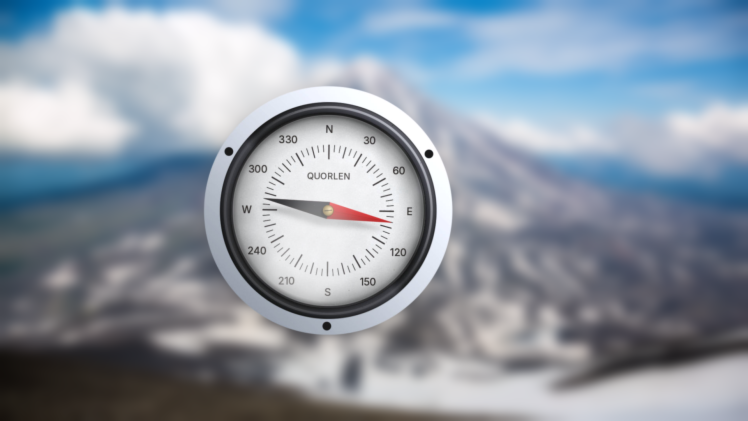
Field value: {"value": 100, "unit": "°"}
